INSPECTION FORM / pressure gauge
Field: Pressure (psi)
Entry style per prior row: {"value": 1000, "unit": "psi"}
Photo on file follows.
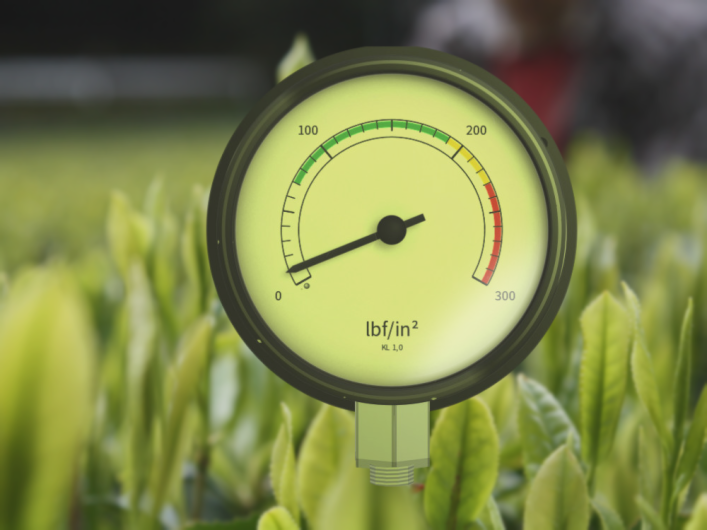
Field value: {"value": 10, "unit": "psi"}
